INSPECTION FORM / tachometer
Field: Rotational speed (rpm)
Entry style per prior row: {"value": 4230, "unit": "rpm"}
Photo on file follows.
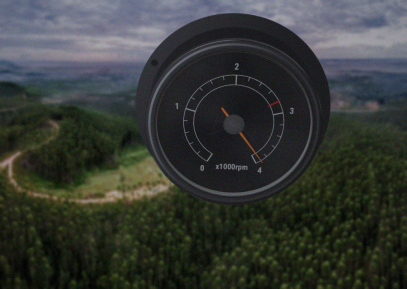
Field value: {"value": 3900, "unit": "rpm"}
